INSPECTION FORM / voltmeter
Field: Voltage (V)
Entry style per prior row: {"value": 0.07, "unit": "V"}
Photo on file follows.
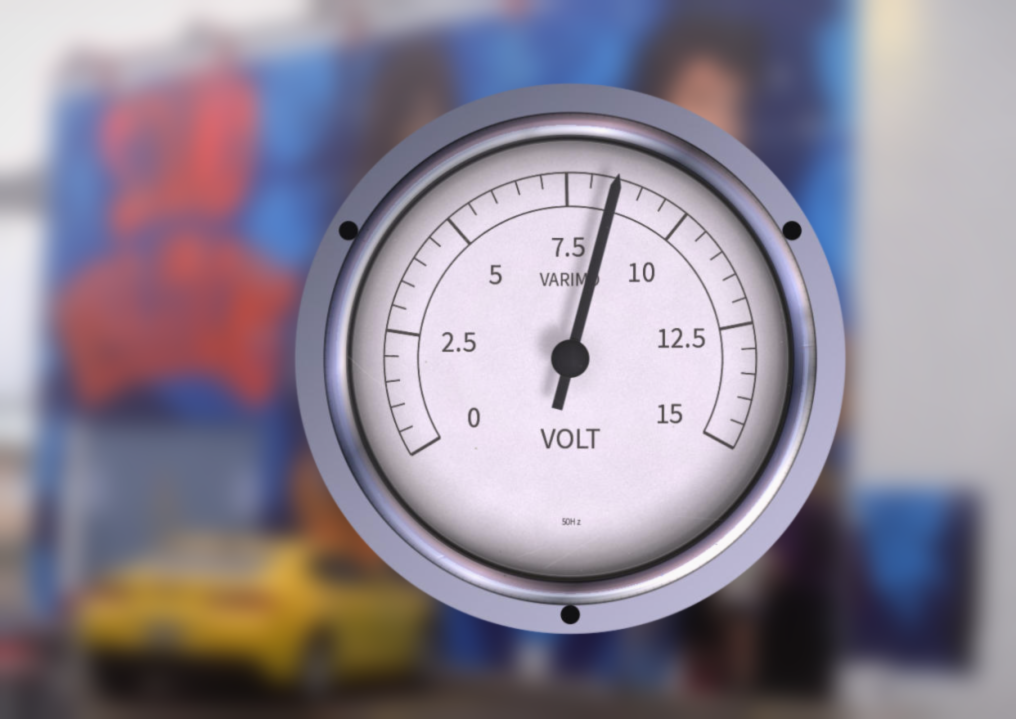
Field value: {"value": 8.5, "unit": "V"}
